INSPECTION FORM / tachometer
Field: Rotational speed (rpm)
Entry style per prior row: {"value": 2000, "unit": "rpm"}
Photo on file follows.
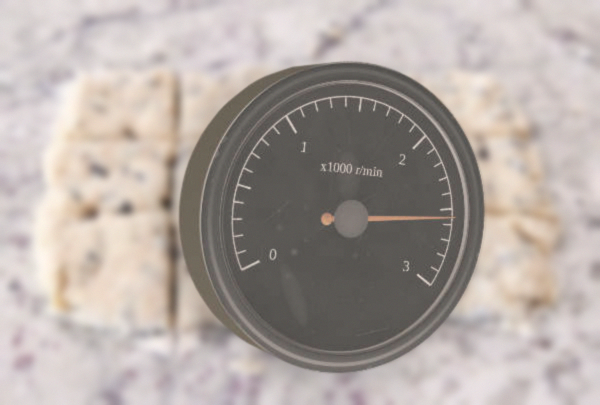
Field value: {"value": 2550, "unit": "rpm"}
